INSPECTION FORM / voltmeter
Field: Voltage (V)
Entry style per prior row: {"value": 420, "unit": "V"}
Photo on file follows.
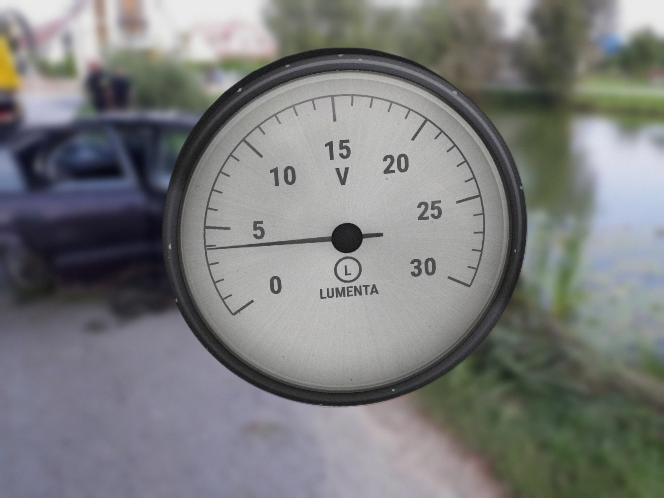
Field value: {"value": 4, "unit": "V"}
